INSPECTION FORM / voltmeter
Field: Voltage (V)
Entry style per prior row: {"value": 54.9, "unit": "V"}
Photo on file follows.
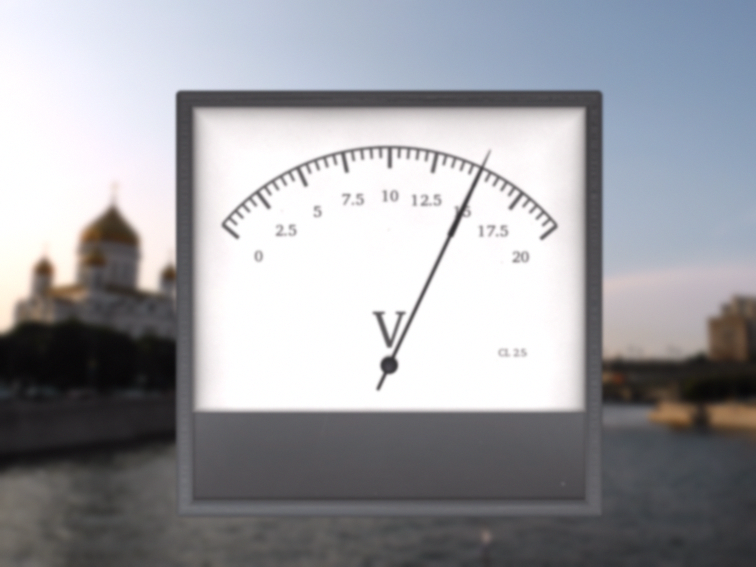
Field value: {"value": 15, "unit": "V"}
